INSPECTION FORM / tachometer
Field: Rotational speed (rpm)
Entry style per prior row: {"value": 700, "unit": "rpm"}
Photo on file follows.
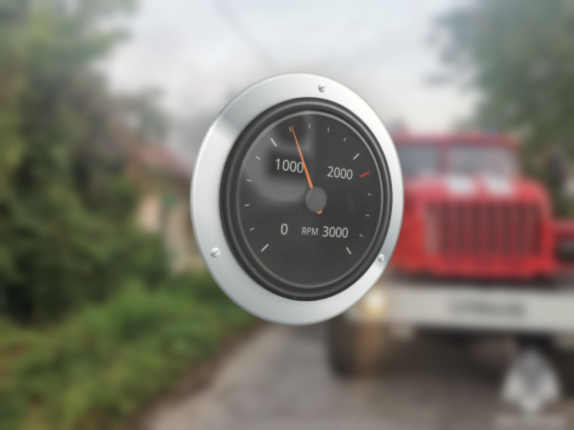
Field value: {"value": 1200, "unit": "rpm"}
